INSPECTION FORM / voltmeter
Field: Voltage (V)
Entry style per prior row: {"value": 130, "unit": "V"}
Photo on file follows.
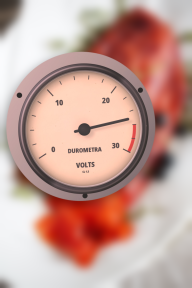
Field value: {"value": 25, "unit": "V"}
